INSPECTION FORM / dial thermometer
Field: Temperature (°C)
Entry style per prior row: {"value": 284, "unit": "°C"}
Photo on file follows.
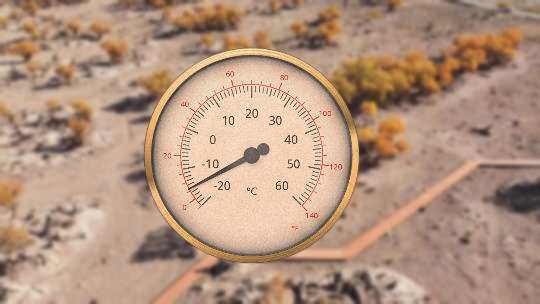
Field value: {"value": -15, "unit": "°C"}
